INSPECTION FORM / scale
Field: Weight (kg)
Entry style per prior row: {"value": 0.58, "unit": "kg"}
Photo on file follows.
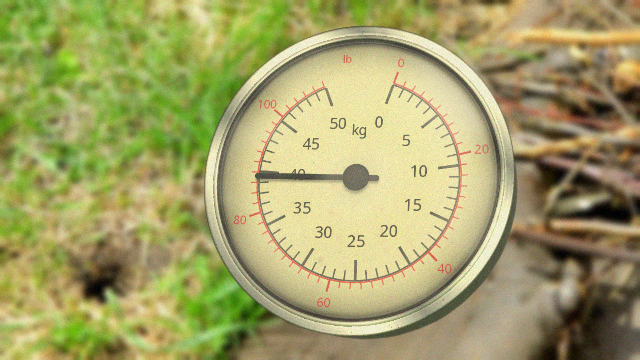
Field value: {"value": 39.5, "unit": "kg"}
